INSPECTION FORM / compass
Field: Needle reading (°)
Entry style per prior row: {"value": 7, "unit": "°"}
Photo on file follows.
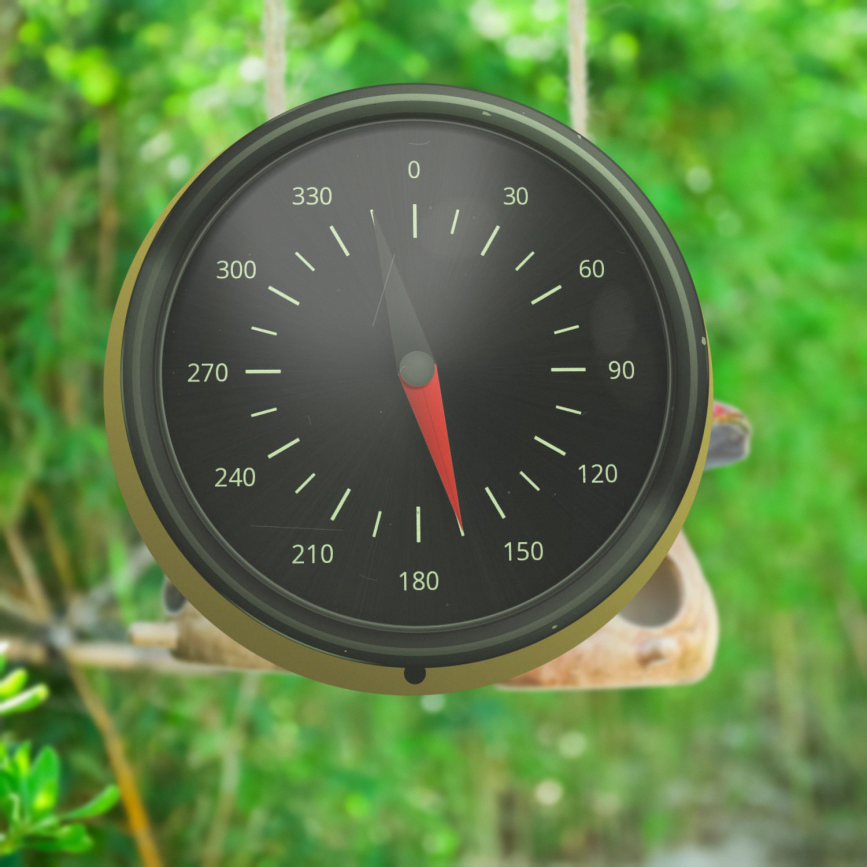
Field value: {"value": 165, "unit": "°"}
